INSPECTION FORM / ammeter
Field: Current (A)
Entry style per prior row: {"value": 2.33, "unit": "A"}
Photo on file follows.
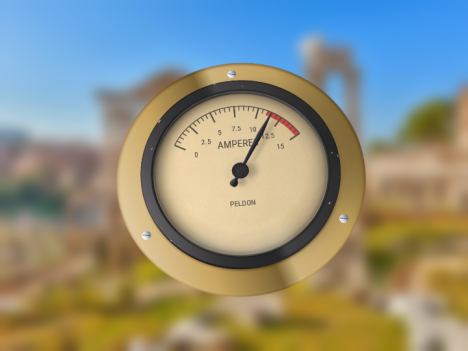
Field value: {"value": 11.5, "unit": "A"}
